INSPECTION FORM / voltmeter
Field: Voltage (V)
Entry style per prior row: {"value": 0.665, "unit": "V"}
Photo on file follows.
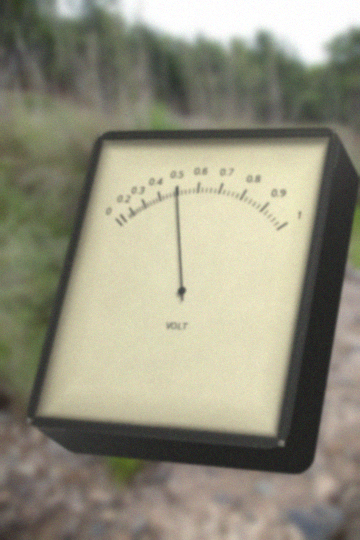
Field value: {"value": 0.5, "unit": "V"}
